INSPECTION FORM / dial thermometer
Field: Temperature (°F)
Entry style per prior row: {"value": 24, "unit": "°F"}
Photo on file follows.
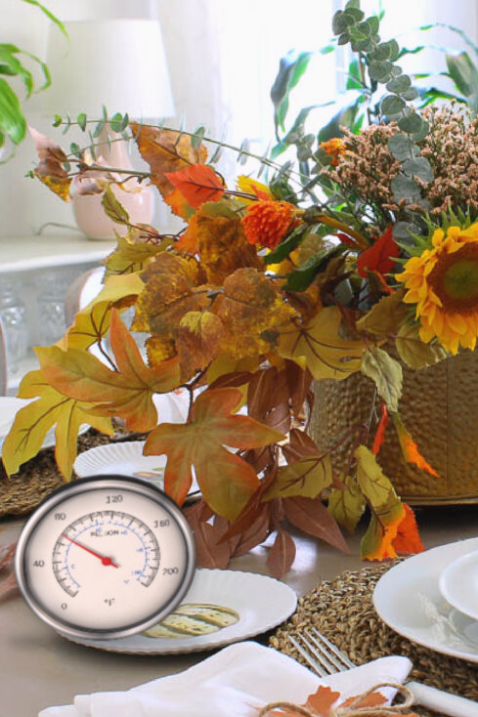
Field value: {"value": 70, "unit": "°F"}
